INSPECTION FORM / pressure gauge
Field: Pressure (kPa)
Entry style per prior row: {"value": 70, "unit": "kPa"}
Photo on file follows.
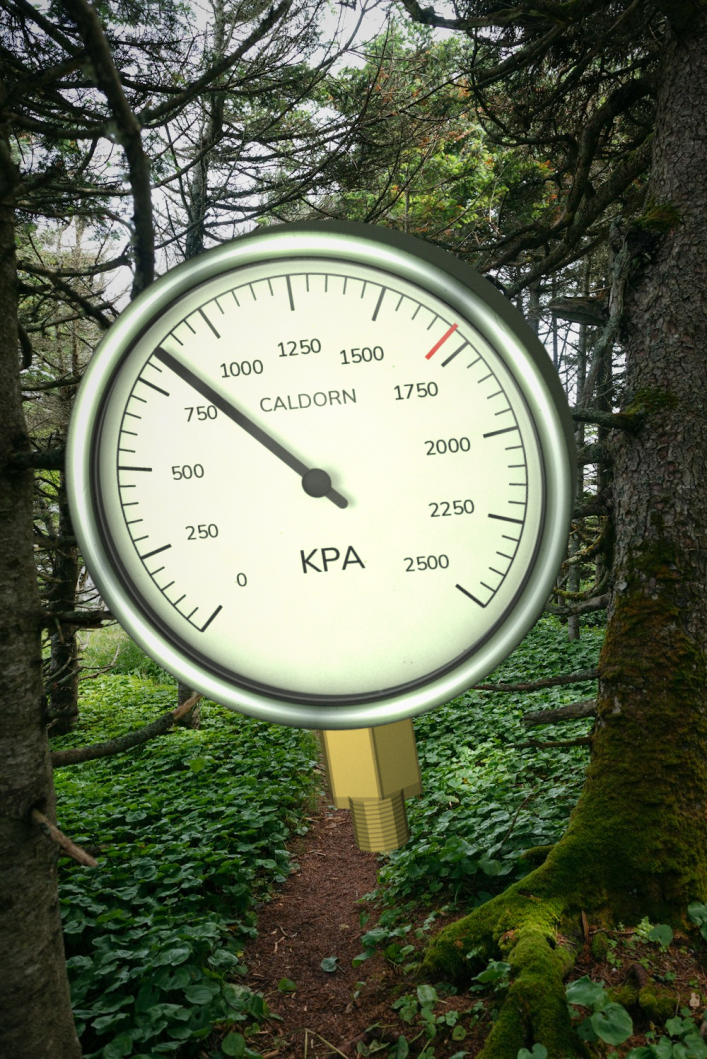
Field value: {"value": 850, "unit": "kPa"}
